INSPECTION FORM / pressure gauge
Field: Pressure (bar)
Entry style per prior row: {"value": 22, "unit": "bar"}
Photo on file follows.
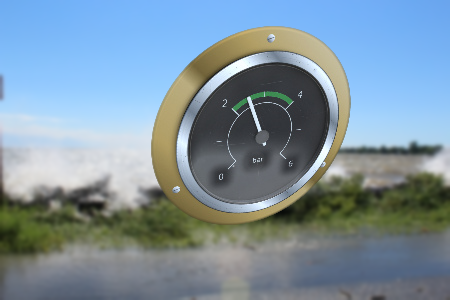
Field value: {"value": 2.5, "unit": "bar"}
